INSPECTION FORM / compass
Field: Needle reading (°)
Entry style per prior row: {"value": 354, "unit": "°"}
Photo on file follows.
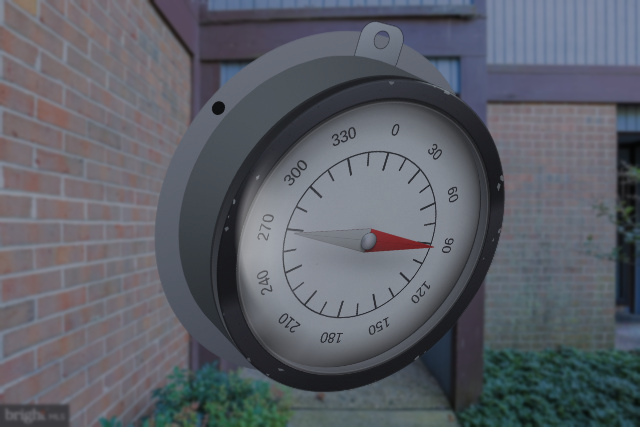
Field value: {"value": 90, "unit": "°"}
